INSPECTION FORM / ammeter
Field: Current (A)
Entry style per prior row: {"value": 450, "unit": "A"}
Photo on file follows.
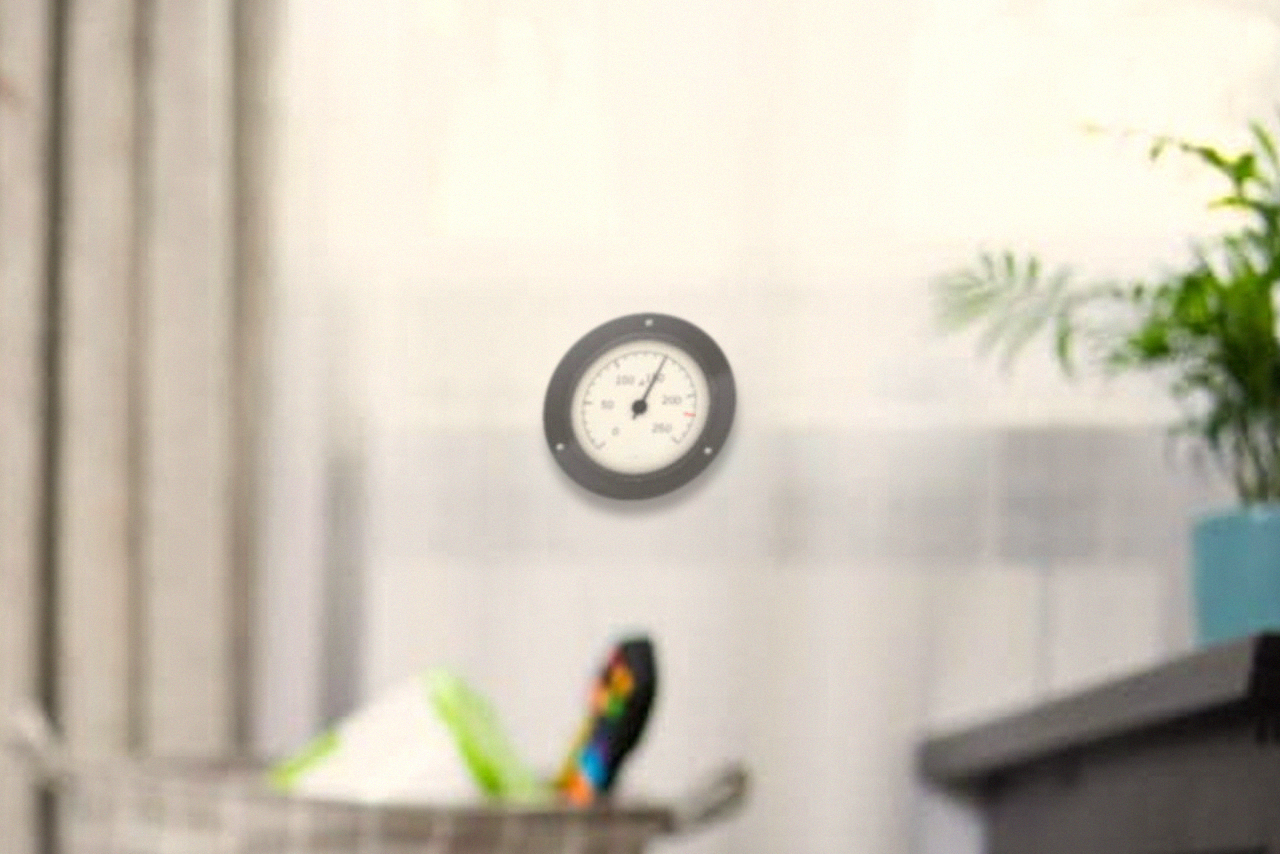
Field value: {"value": 150, "unit": "A"}
